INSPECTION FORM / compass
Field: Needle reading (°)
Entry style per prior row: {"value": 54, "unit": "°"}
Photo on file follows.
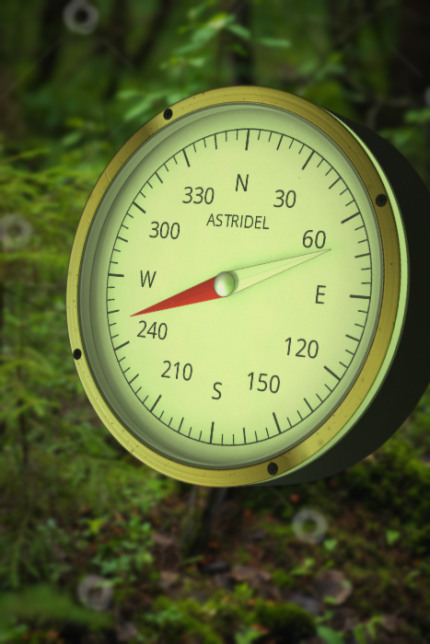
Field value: {"value": 250, "unit": "°"}
